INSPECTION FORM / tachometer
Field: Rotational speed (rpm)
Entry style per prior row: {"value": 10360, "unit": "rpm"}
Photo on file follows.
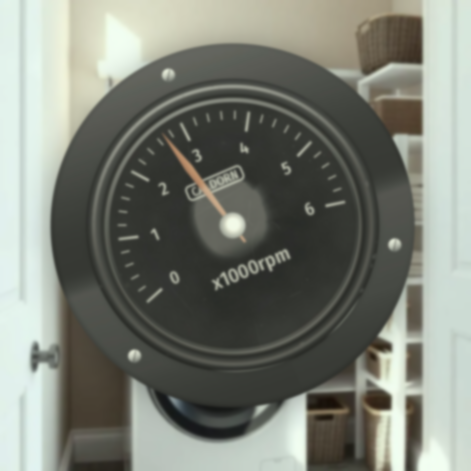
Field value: {"value": 2700, "unit": "rpm"}
